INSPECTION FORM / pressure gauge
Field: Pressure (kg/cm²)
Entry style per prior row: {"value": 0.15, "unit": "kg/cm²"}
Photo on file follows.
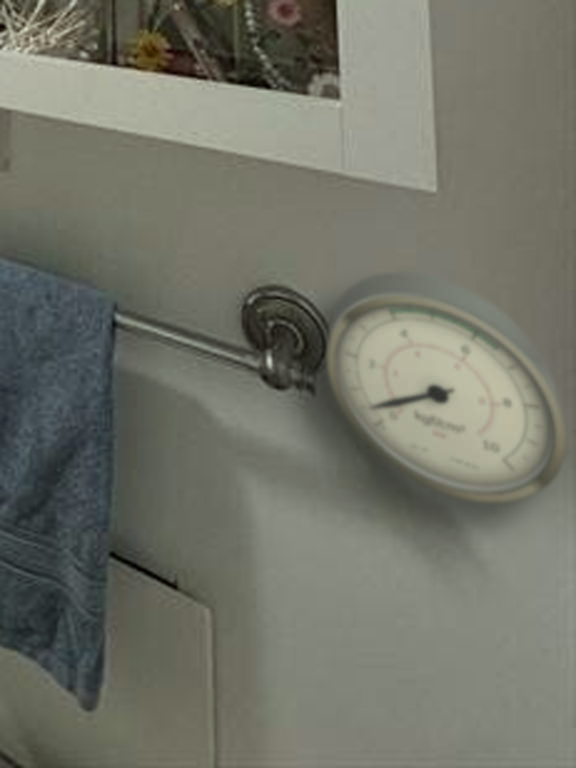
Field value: {"value": 0.5, "unit": "kg/cm²"}
